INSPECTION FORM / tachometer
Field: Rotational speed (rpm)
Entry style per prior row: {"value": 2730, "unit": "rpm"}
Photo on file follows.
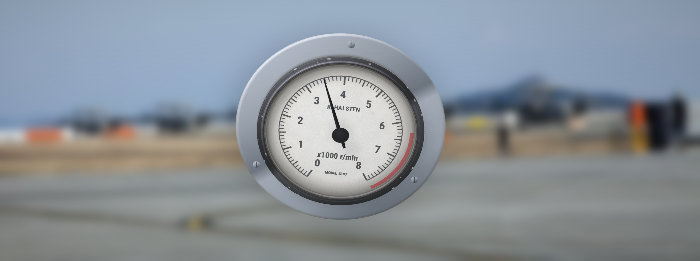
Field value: {"value": 3500, "unit": "rpm"}
